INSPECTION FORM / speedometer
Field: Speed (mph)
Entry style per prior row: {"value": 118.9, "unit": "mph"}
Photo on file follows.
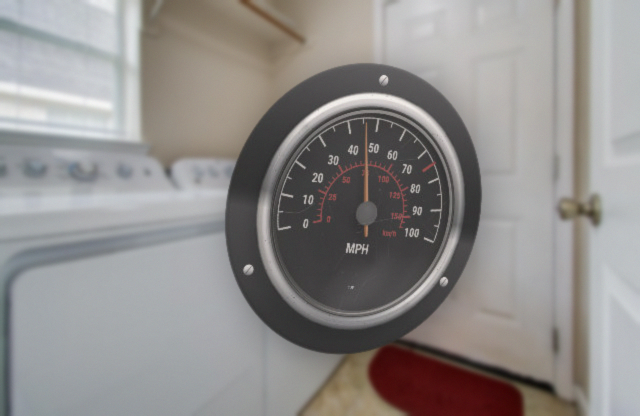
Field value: {"value": 45, "unit": "mph"}
